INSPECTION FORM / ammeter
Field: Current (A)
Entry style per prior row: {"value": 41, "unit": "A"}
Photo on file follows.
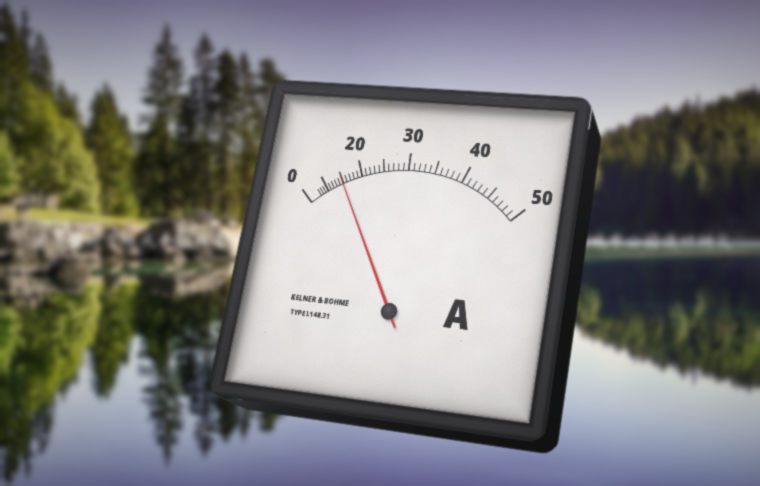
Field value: {"value": 15, "unit": "A"}
